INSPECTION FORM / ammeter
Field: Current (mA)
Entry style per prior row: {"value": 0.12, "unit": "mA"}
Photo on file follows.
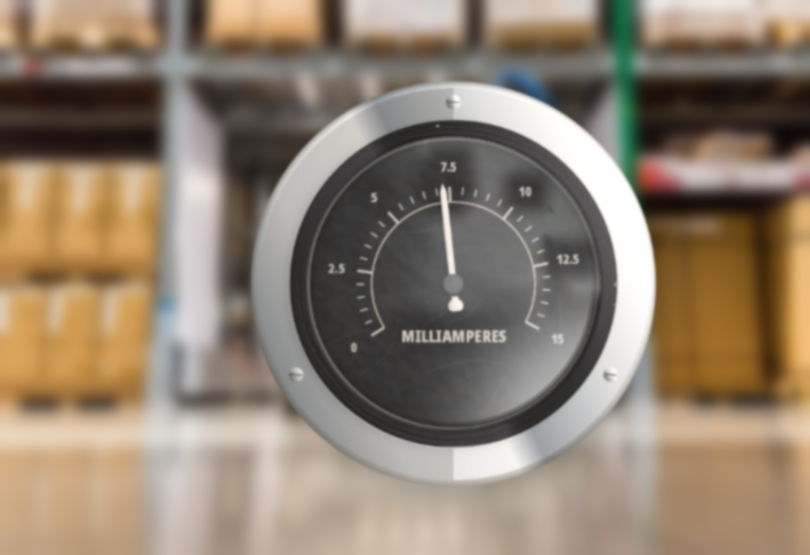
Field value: {"value": 7.25, "unit": "mA"}
